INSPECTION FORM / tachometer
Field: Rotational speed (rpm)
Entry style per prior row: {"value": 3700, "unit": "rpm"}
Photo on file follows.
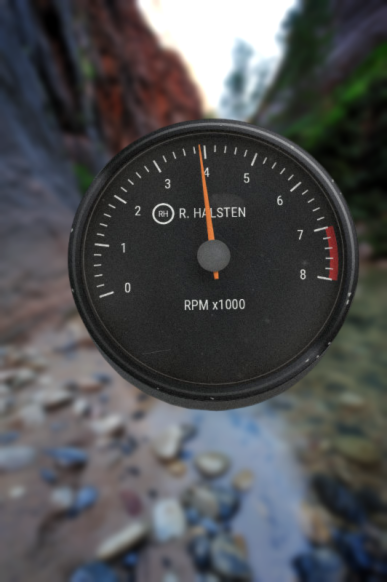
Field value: {"value": 3900, "unit": "rpm"}
